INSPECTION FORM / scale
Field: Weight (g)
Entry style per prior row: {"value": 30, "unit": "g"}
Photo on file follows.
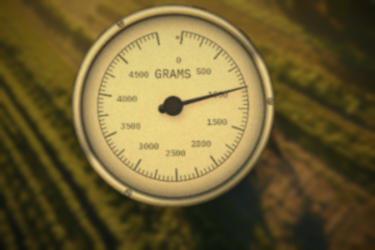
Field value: {"value": 1000, "unit": "g"}
